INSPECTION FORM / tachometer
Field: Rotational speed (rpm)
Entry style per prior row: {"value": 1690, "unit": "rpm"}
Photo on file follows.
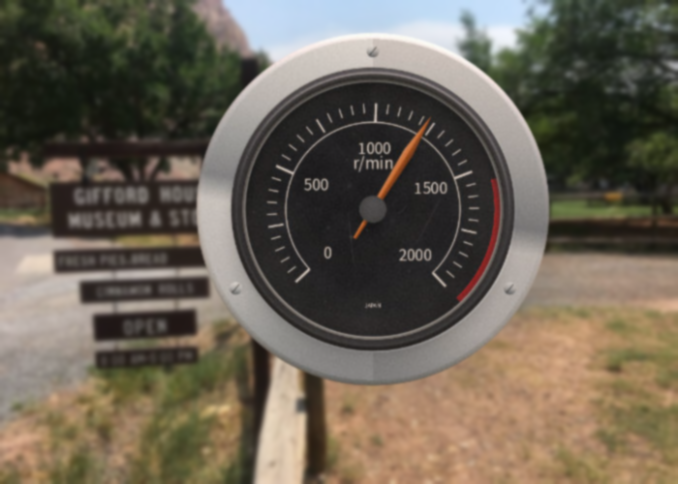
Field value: {"value": 1225, "unit": "rpm"}
